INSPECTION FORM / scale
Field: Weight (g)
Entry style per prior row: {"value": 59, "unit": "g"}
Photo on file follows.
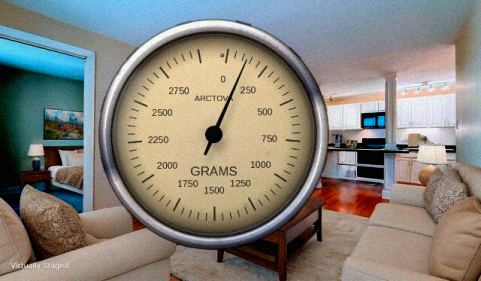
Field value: {"value": 125, "unit": "g"}
